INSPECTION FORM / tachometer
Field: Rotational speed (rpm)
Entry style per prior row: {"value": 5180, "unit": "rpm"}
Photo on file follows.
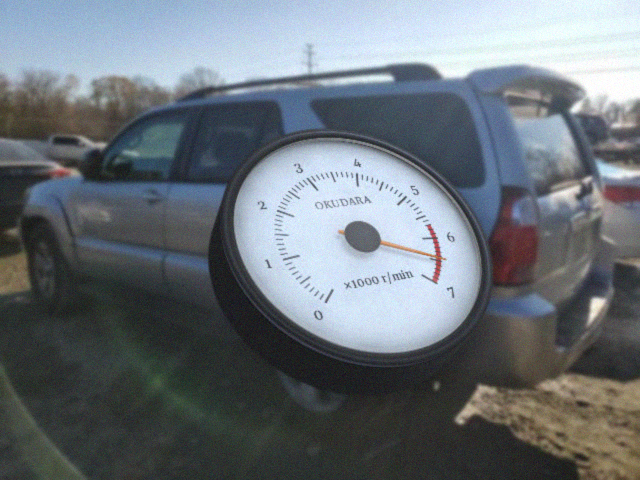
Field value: {"value": 6500, "unit": "rpm"}
